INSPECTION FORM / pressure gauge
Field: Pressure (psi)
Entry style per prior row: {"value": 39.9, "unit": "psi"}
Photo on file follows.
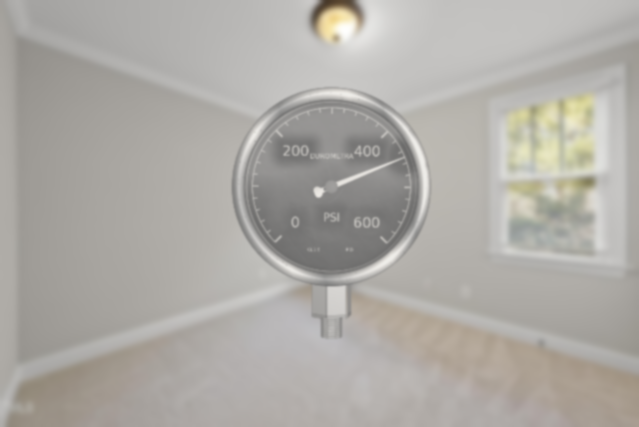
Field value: {"value": 450, "unit": "psi"}
